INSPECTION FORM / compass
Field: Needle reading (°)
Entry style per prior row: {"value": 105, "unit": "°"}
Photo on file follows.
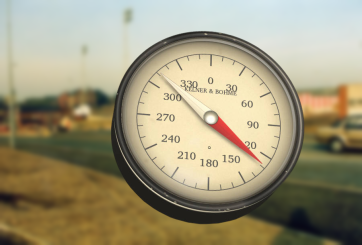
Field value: {"value": 130, "unit": "°"}
